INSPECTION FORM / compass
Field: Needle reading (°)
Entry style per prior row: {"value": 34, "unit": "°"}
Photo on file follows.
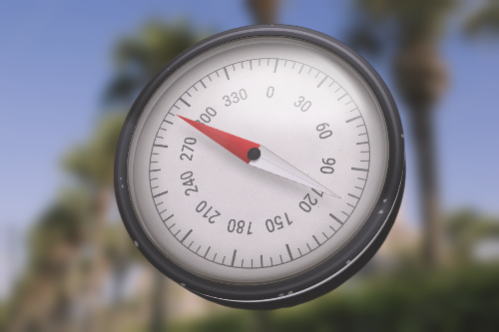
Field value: {"value": 290, "unit": "°"}
